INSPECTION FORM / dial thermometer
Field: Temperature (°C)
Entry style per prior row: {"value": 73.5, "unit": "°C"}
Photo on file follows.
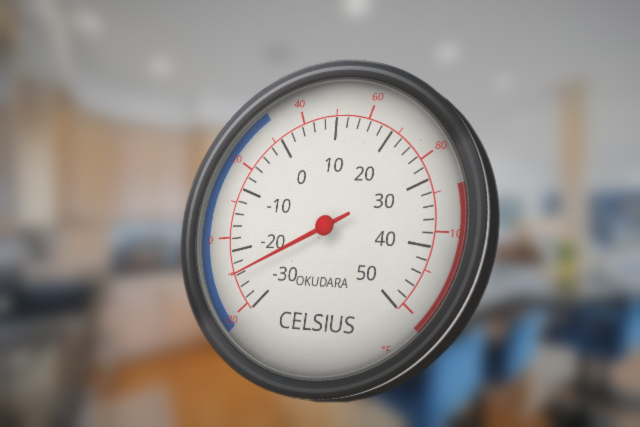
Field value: {"value": -24, "unit": "°C"}
